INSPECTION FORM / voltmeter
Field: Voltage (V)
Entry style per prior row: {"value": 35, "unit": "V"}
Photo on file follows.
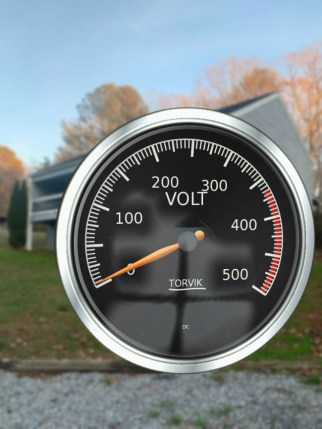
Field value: {"value": 5, "unit": "V"}
